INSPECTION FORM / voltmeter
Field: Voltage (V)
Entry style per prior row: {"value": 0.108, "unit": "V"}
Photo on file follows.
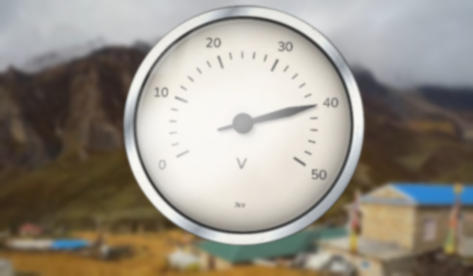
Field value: {"value": 40, "unit": "V"}
